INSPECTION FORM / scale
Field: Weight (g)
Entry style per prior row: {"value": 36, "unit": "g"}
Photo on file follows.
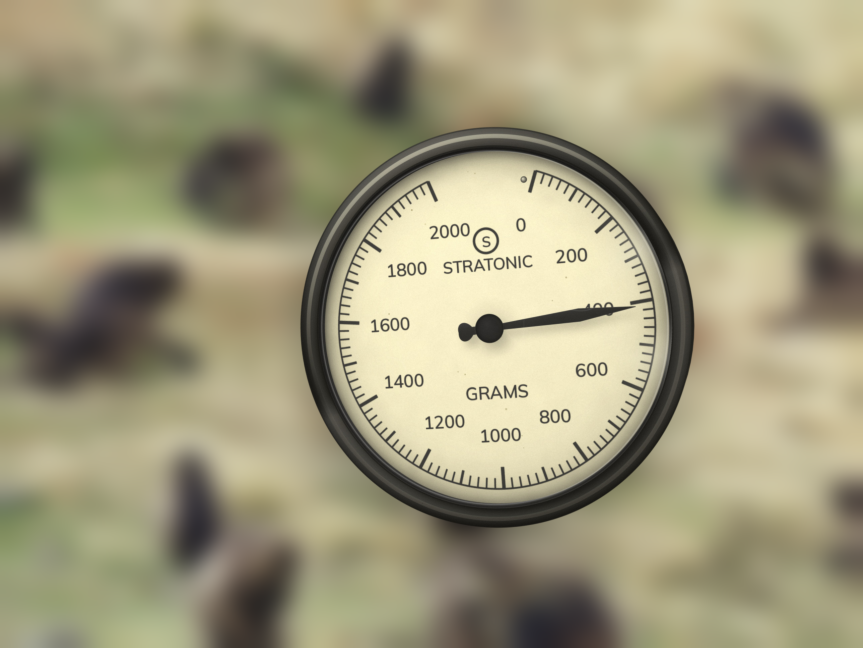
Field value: {"value": 410, "unit": "g"}
